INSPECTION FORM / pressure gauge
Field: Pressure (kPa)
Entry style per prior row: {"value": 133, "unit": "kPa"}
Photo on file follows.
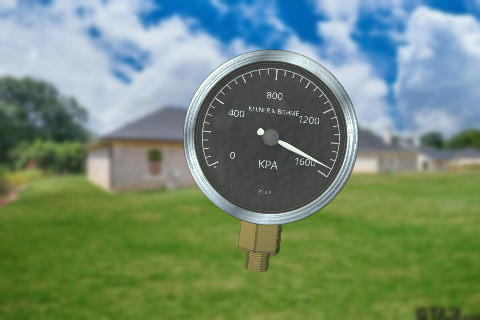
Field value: {"value": 1550, "unit": "kPa"}
